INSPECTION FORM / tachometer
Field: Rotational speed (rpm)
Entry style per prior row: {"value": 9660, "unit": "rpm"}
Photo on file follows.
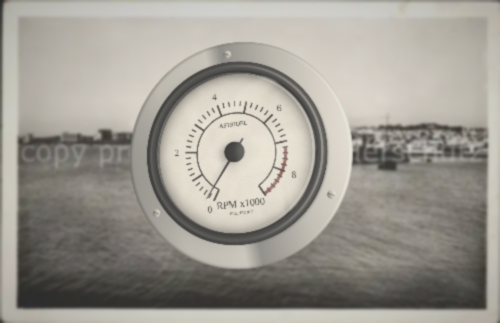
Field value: {"value": 200, "unit": "rpm"}
